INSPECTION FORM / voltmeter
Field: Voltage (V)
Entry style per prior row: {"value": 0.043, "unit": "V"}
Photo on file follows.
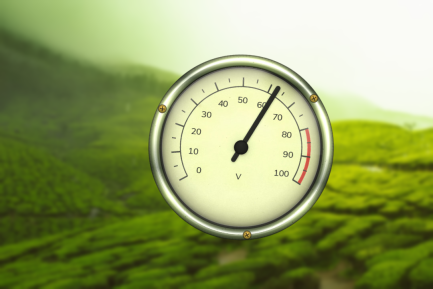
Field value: {"value": 62.5, "unit": "V"}
